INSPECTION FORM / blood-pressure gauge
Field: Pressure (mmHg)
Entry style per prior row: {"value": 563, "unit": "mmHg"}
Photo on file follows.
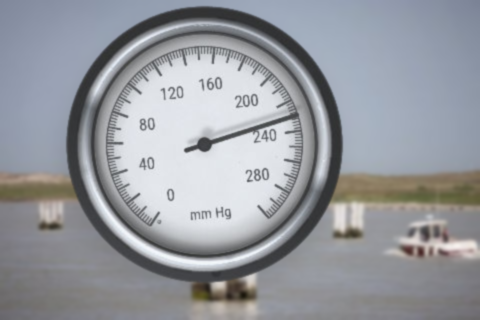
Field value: {"value": 230, "unit": "mmHg"}
